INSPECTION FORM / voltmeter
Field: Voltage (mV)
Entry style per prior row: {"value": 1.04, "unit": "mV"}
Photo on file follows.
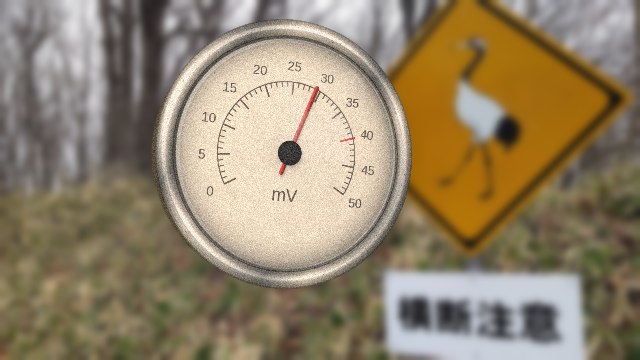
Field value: {"value": 29, "unit": "mV"}
